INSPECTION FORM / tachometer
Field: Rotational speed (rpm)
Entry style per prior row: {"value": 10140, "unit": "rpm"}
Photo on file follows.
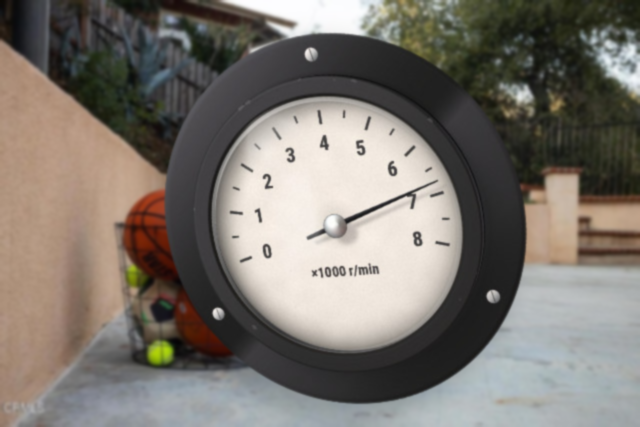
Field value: {"value": 6750, "unit": "rpm"}
